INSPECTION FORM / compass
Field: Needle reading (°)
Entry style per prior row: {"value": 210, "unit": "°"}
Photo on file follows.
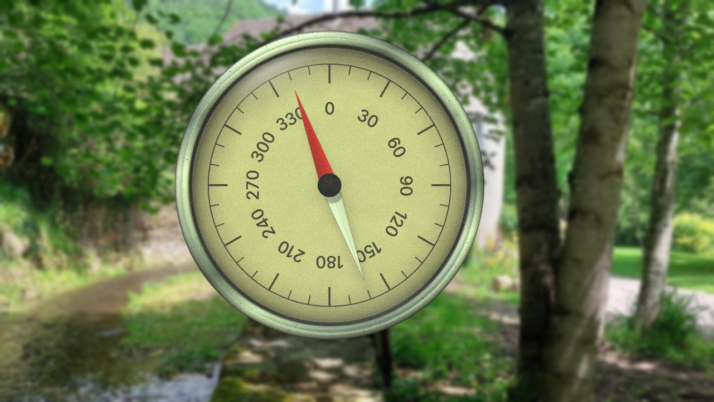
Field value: {"value": 340, "unit": "°"}
